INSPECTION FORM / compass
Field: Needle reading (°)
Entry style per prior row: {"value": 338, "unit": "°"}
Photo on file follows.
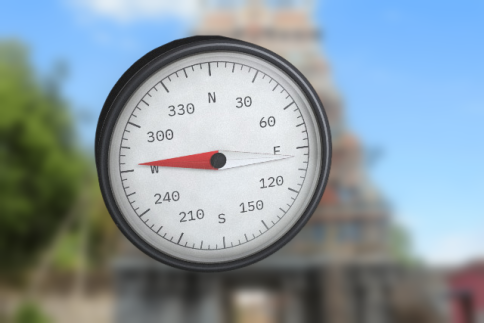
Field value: {"value": 275, "unit": "°"}
